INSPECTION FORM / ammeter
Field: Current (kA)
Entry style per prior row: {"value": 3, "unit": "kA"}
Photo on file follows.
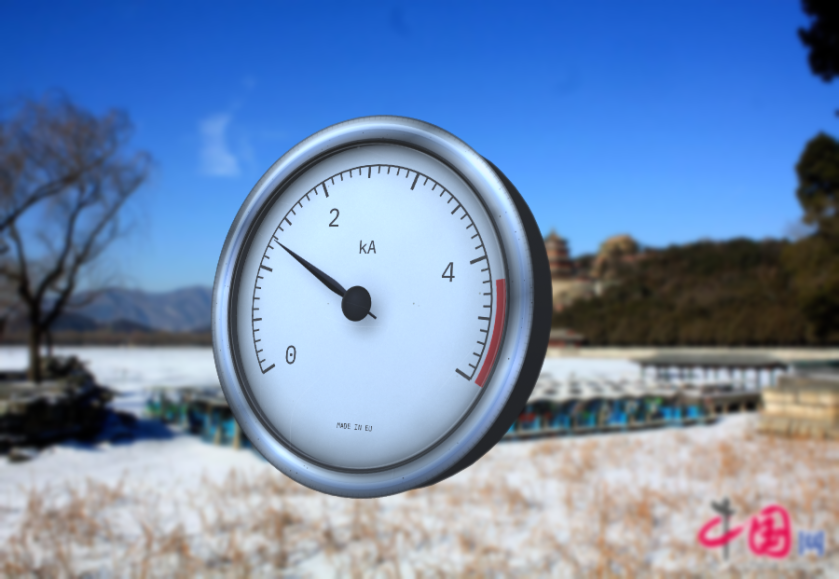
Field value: {"value": 1.3, "unit": "kA"}
